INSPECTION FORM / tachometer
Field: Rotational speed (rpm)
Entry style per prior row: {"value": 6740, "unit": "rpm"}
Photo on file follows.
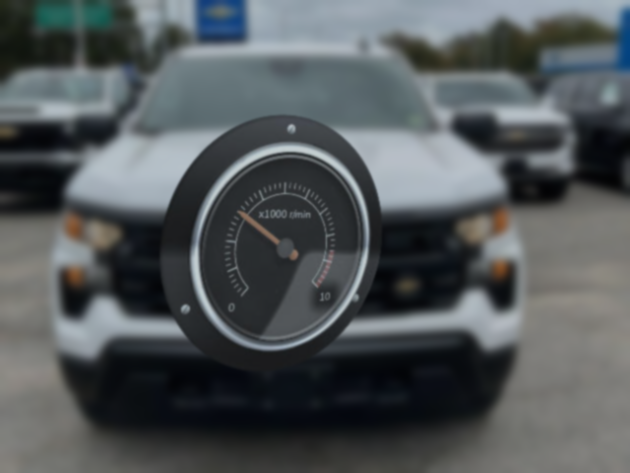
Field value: {"value": 3000, "unit": "rpm"}
